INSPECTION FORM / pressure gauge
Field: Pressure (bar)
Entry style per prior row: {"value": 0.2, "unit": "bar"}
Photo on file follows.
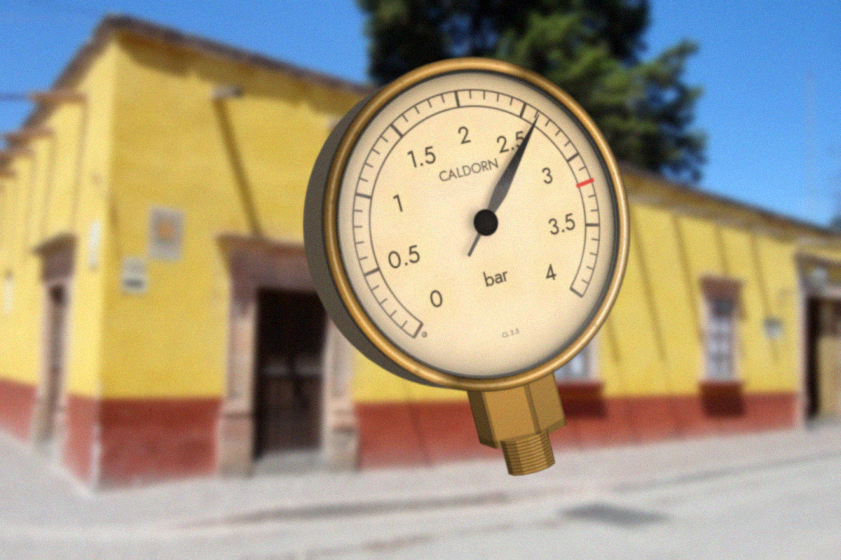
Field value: {"value": 2.6, "unit": "bar"}
